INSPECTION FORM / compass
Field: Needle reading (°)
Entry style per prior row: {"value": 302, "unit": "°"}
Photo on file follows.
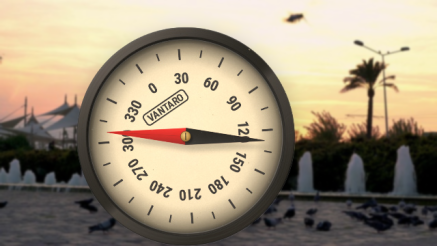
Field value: {"value": 307.5, "unit": "°"}
